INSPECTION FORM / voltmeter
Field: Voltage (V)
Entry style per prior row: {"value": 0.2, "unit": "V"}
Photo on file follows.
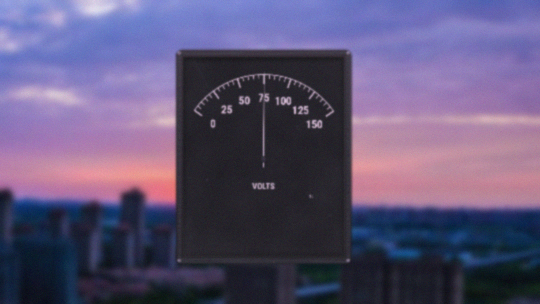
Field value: {"value": 75, "unit": "V"}
